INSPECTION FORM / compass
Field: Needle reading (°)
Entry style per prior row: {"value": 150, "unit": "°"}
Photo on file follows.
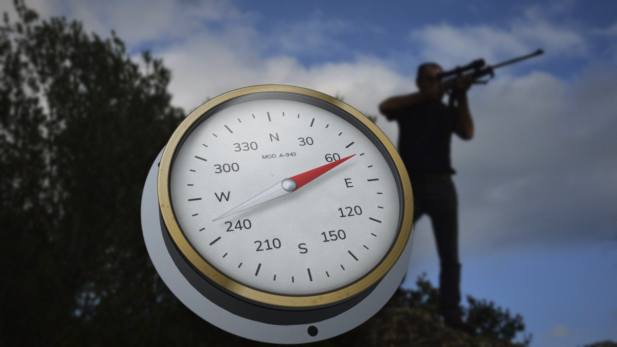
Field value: {"value": 70, "unit": "°"}
